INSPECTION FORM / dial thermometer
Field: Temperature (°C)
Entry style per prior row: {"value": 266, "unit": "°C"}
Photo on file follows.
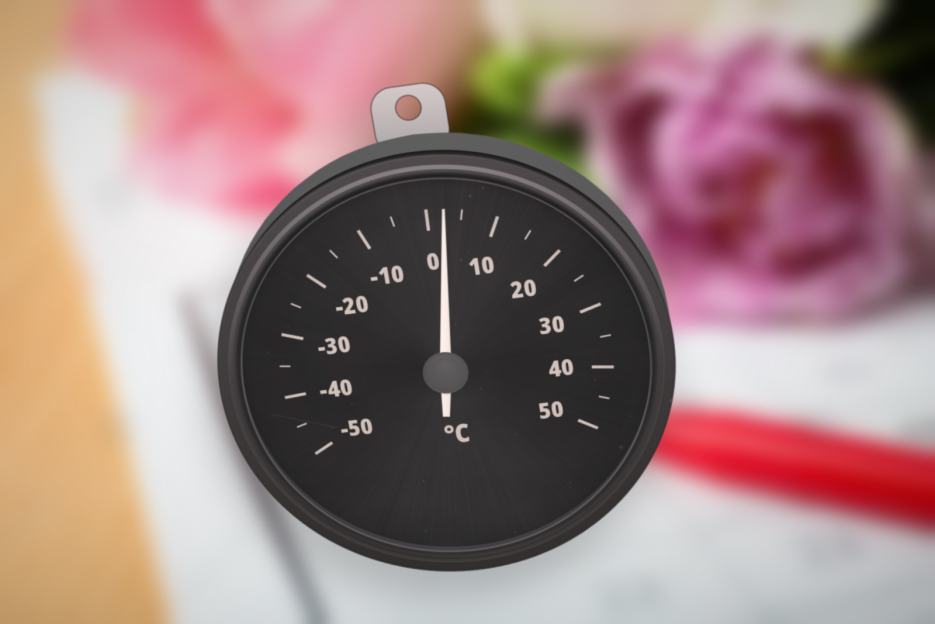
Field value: {"value": 2.5, "unit": "°C"}
